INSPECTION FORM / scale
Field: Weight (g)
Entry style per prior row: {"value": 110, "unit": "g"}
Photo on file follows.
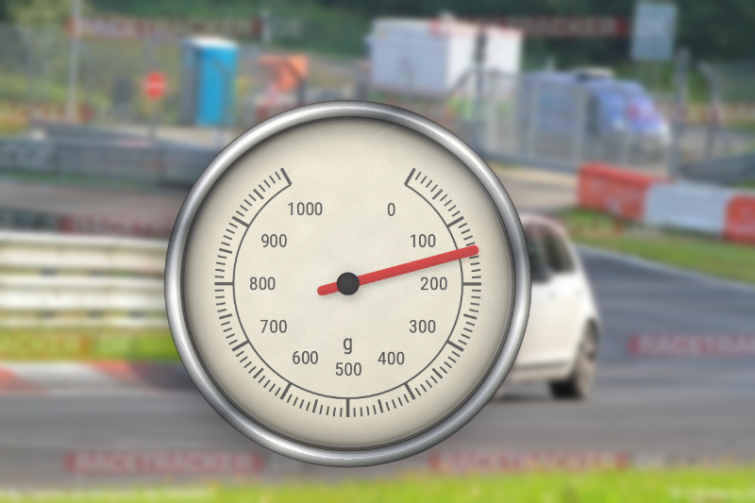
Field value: {"value": 150, "unit": "g"}
